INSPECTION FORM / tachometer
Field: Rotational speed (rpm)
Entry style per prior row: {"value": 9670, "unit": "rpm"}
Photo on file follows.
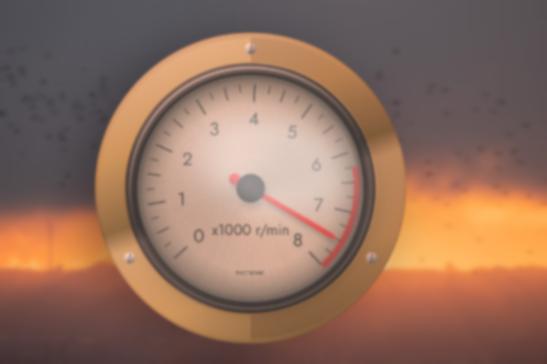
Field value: {"value": 7500, "unit": "rpm"}
